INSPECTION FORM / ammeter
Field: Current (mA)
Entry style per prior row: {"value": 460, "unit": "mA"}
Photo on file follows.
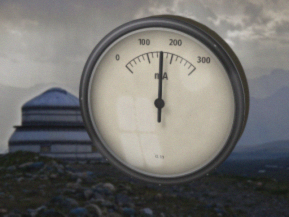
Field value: {"value": 160, "unit": "mA"}
